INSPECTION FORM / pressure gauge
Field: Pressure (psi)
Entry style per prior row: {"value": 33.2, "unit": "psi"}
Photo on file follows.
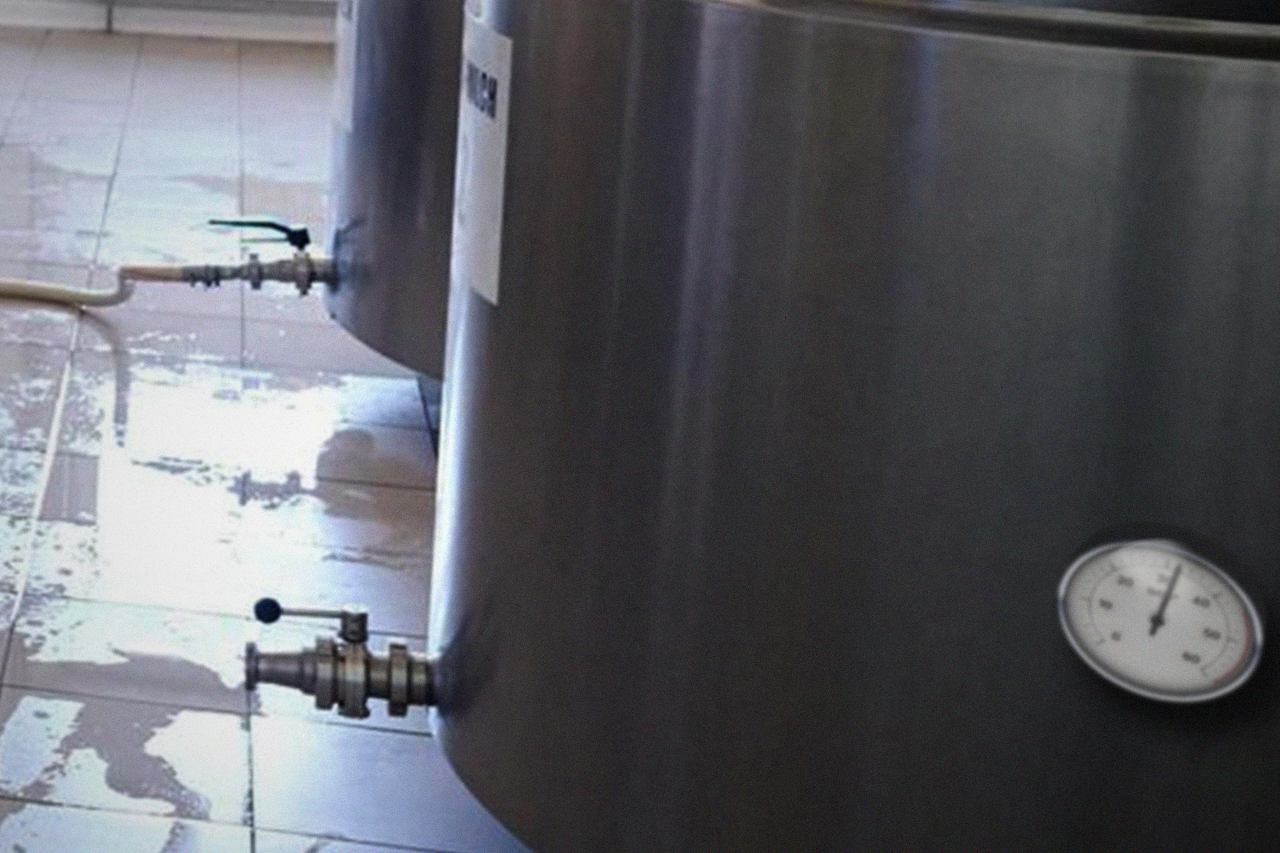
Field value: {"value": 32, "unit": "psi"}
